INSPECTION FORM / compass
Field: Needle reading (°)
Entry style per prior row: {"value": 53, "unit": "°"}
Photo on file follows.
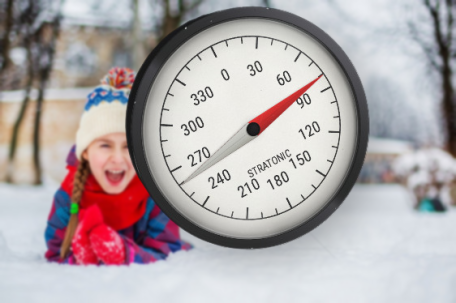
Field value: {"value": 80, "unit": "°"}
